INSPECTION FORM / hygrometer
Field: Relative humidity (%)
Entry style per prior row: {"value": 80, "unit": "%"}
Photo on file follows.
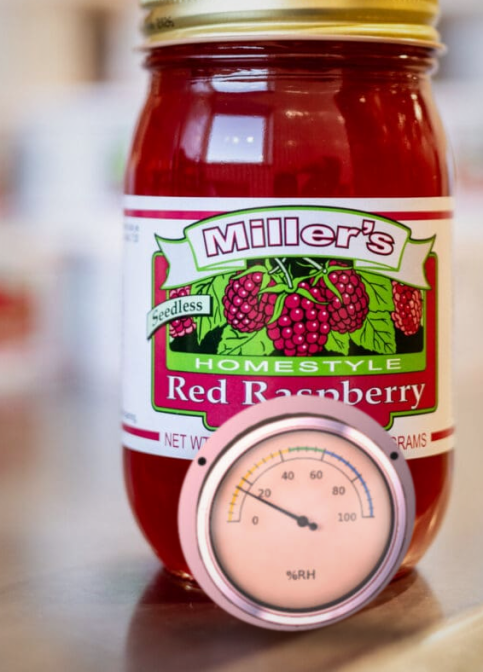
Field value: {"value": 16, "unit": "%"}
